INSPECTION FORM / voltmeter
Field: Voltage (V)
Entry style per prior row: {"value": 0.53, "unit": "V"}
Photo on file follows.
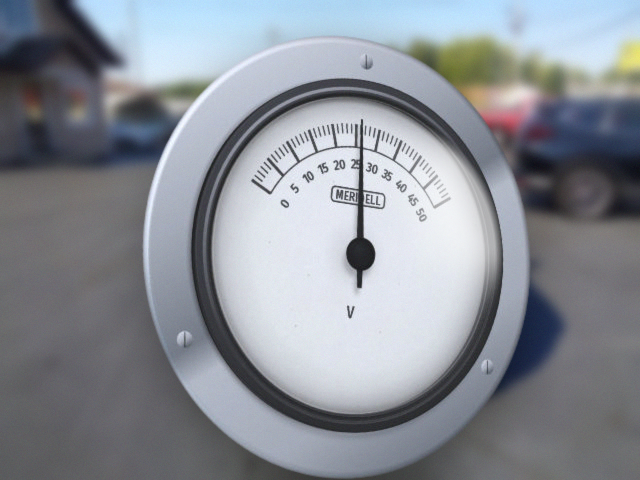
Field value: {"value": 25, "unit": "V"}
